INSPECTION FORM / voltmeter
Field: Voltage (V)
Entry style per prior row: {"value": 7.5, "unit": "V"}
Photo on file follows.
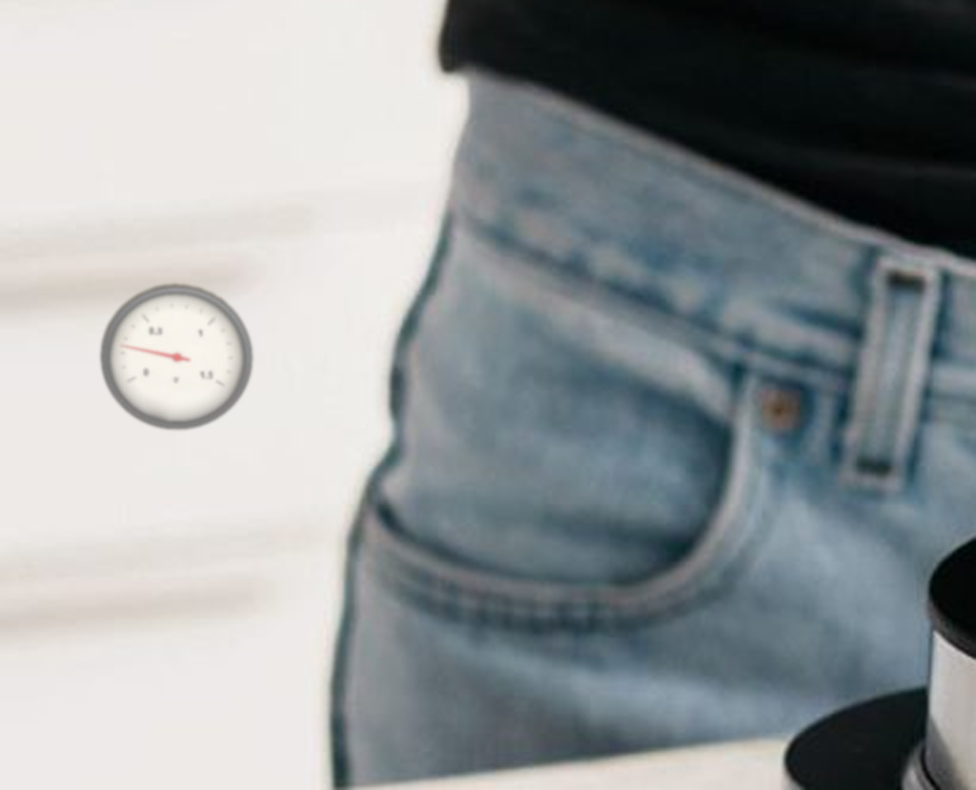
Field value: {"value": 0.25, "unit": "V"}
